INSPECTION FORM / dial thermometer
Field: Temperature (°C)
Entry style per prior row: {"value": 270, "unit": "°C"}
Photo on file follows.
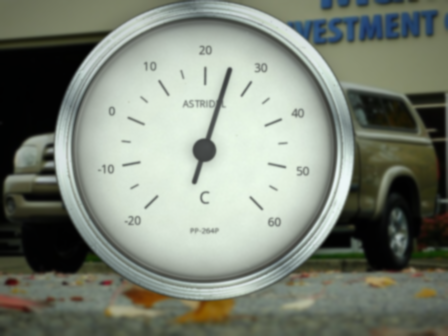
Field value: {"value": 25, "unit": "°C"}
